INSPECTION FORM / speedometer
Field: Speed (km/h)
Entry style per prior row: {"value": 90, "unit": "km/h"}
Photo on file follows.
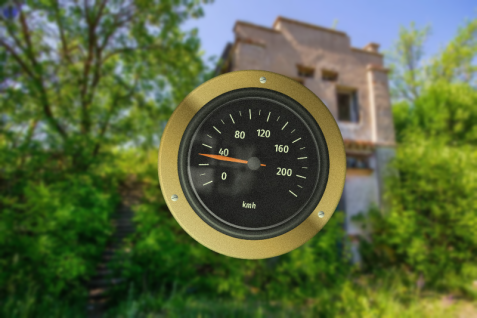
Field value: {"value": 30, "unit": "km/h"}
